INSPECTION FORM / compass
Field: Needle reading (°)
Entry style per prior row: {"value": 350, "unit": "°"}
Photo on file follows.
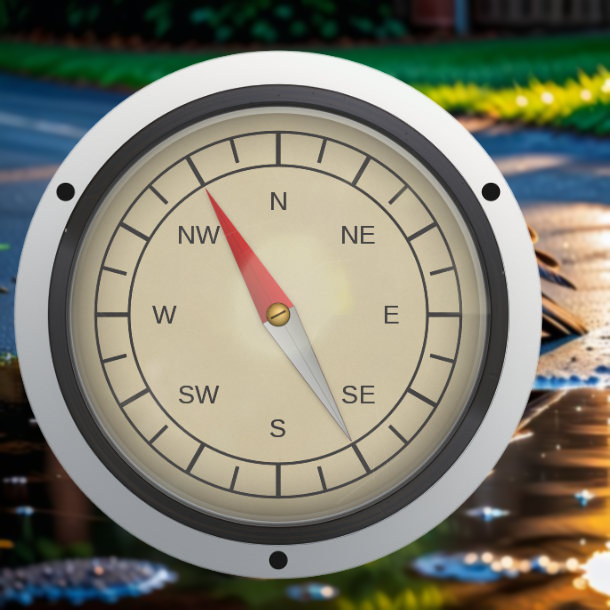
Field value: {"value": 330, "unit": "°"}
